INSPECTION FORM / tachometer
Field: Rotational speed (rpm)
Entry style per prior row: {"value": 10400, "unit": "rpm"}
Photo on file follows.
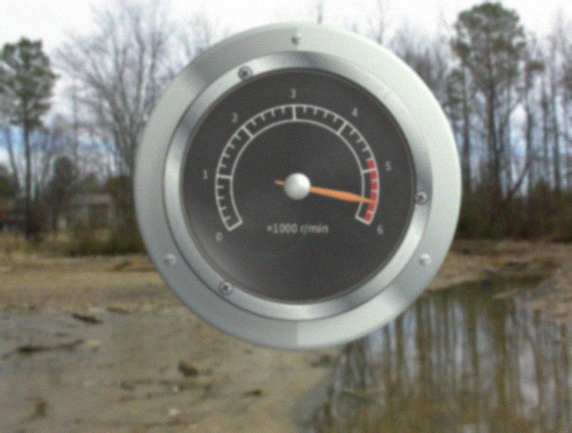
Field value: {"value": 5600, "unit": "rpm"}
